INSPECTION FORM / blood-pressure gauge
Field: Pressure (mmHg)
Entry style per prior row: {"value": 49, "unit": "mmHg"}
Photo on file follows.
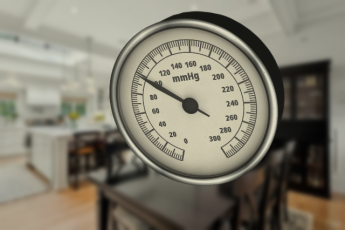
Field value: {"value": 100, "unit": "mmHg"}
